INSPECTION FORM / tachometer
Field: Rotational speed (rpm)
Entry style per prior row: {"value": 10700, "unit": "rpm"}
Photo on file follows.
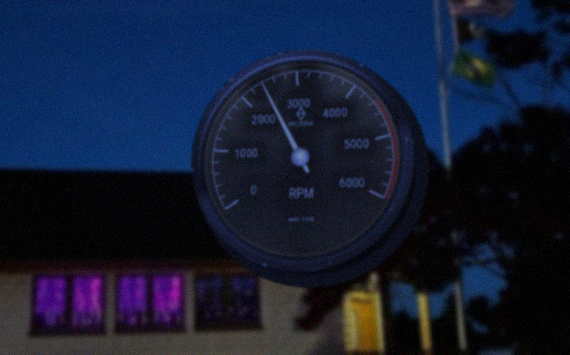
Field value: {"value": 2400, "unit": "rpm"}
